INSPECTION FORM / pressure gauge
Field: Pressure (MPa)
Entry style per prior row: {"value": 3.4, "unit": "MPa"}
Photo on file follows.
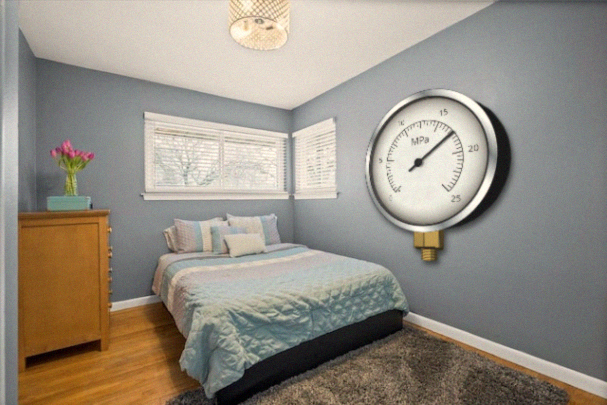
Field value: {"value": 17.5, "unit": "MPa"}
